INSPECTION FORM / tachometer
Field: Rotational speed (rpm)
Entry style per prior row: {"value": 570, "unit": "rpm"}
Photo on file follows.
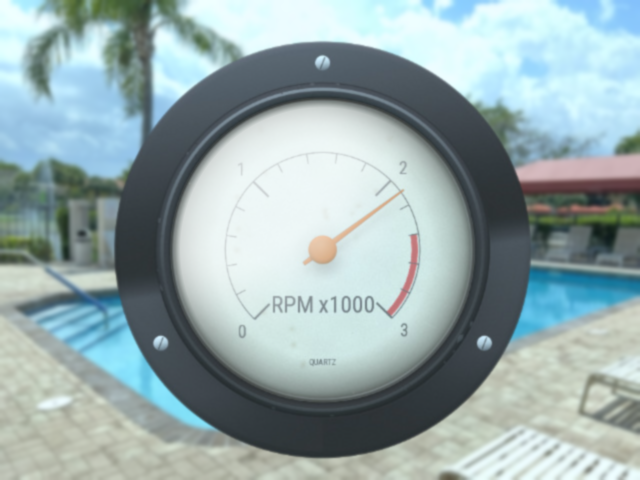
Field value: {"value": 2100, "unit": "rpm"}
